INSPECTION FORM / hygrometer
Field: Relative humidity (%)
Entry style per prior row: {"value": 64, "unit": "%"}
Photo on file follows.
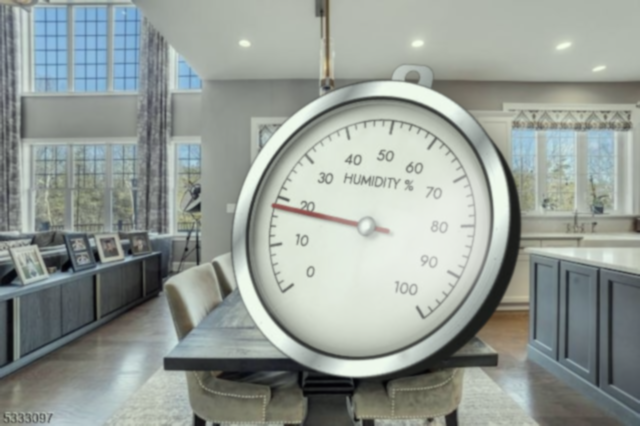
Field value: {"value": 18, "unit": "%"}
